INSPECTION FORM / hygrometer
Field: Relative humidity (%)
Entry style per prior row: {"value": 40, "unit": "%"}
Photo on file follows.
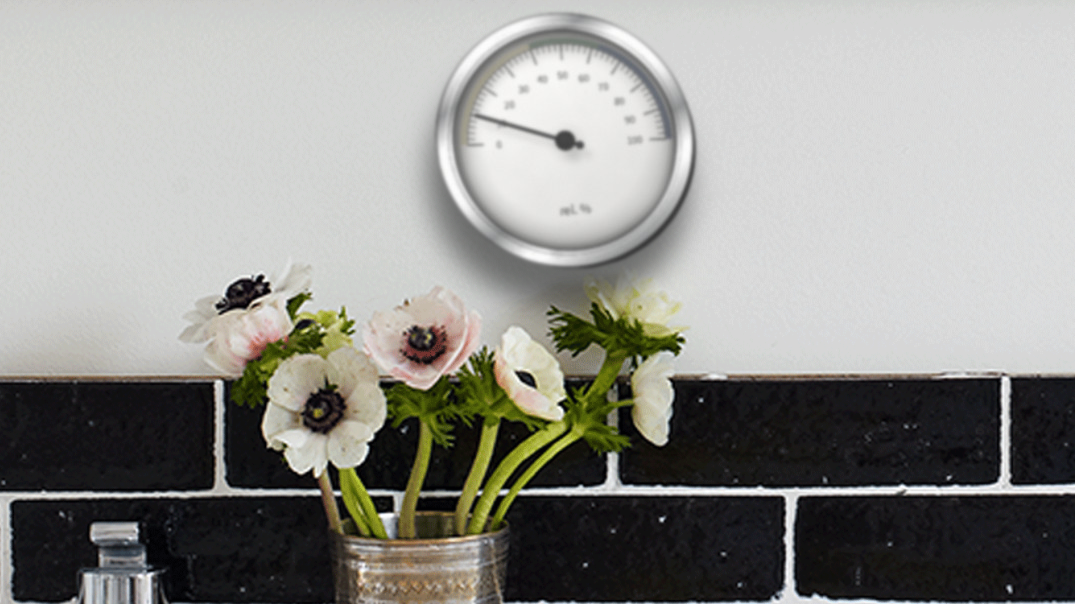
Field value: {"value": 10, "unit": "%"}
